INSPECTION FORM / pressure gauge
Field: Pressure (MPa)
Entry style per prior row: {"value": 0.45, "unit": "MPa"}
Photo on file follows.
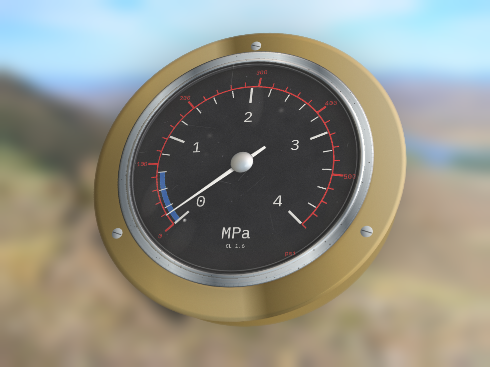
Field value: {"value": 0.1, "unit": "MPa"}
